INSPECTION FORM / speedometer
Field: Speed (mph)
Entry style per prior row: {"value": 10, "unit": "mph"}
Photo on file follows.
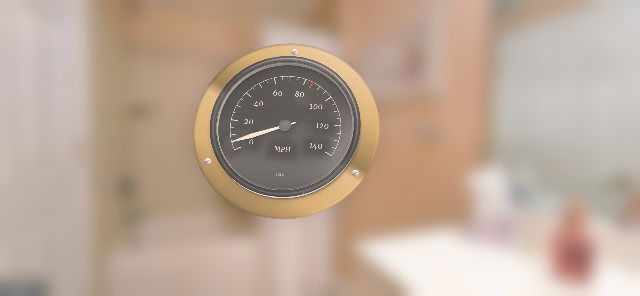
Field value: {"value": 5, "unit": "mph"}
